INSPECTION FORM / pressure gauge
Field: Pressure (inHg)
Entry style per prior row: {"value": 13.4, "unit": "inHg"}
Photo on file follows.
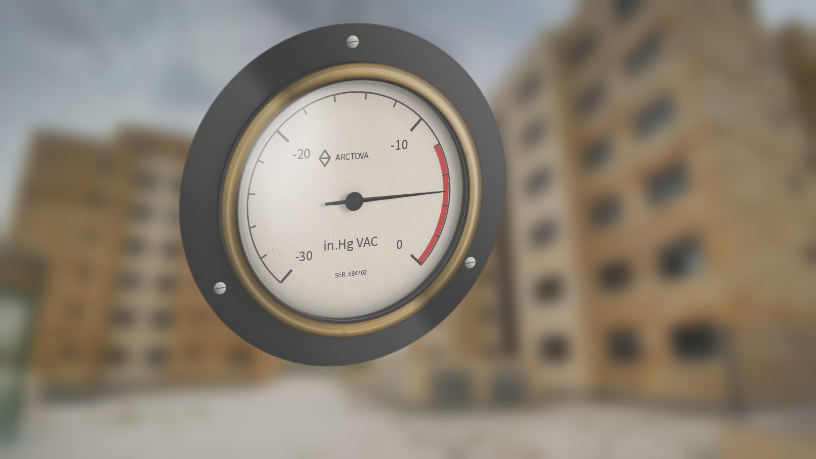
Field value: {"value": -5, "unit": "inHg"}
